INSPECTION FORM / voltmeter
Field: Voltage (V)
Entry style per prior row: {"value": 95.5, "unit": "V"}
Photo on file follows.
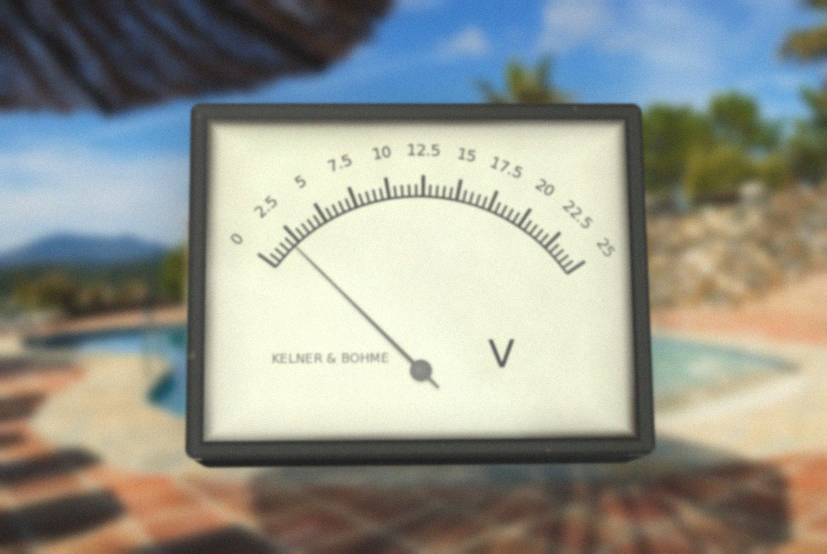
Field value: {"value": 2, "unit": "V"}
